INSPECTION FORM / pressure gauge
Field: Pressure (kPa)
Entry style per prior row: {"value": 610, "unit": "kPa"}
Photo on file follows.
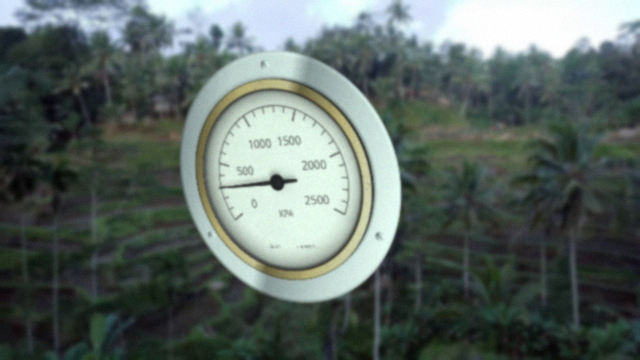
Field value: {"value": 300, "unit": "kPa"}
